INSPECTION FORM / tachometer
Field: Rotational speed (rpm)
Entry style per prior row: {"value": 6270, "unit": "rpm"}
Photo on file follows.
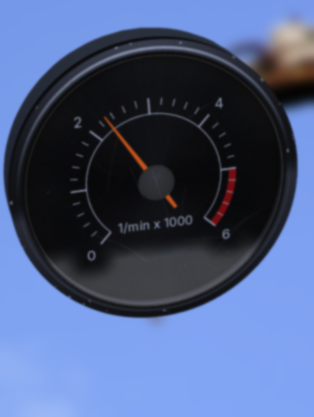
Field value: {"value": 2300, "unit": "rpm"}
